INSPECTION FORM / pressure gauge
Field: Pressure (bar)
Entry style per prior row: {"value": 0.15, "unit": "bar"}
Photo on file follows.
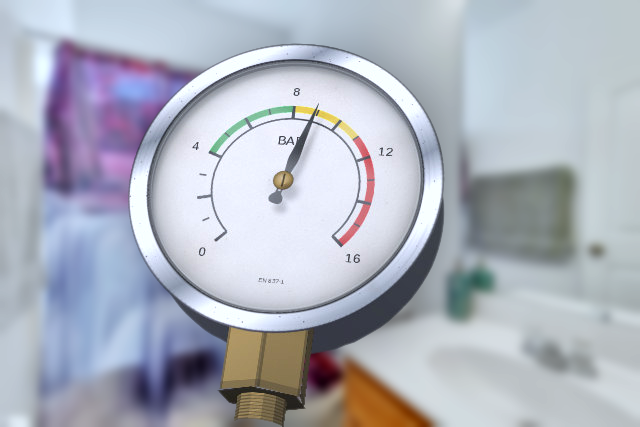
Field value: {"value": 9, "unit": "bar"}
